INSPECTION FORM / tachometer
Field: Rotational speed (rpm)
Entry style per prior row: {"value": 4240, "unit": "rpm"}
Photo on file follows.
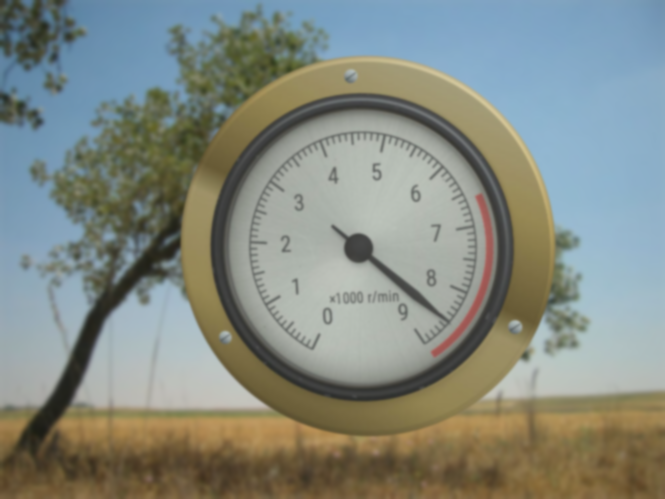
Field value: {"value": 8500, "unit": "rpm"}
